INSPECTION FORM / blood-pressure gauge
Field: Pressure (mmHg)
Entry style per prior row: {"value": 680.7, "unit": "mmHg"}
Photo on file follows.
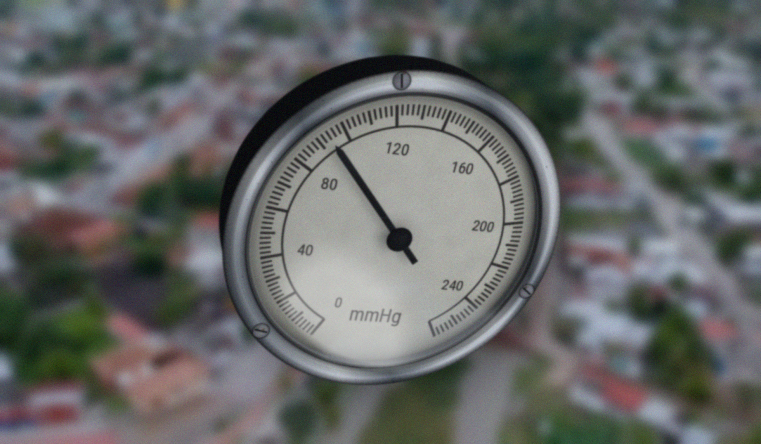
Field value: {"value": 94, "unit": "mmHg"}
